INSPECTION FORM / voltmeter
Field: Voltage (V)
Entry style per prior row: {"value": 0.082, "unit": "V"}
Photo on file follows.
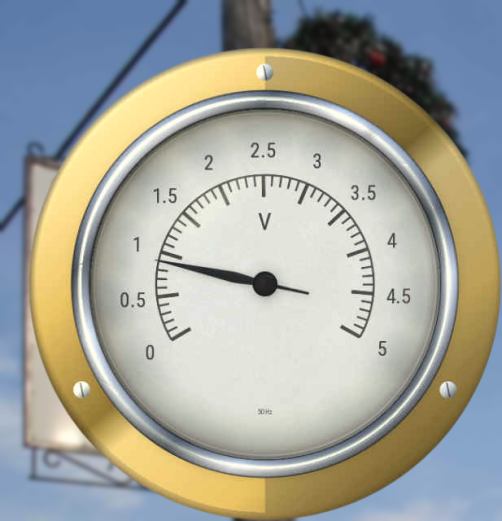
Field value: {"value": 0.9, "unit": "V"}
